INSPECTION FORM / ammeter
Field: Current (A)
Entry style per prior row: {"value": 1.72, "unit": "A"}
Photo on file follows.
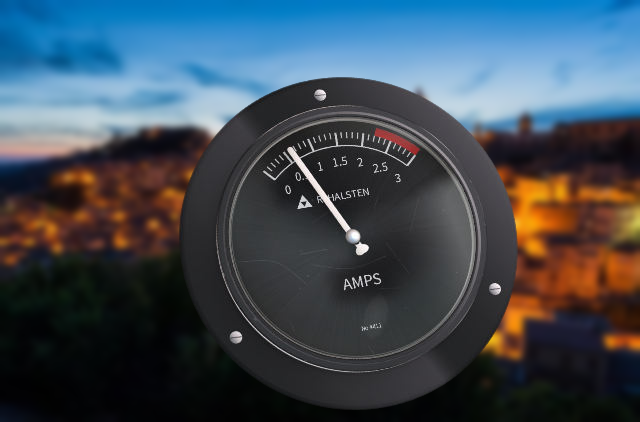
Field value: {"value": 0.6, "unit": "A"}
